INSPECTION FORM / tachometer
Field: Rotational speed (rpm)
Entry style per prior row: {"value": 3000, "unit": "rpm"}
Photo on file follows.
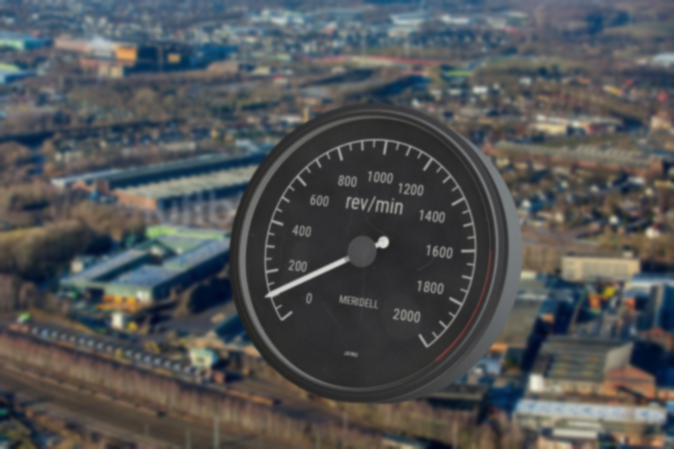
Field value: {"value": 100, "unit": "rpm"}
